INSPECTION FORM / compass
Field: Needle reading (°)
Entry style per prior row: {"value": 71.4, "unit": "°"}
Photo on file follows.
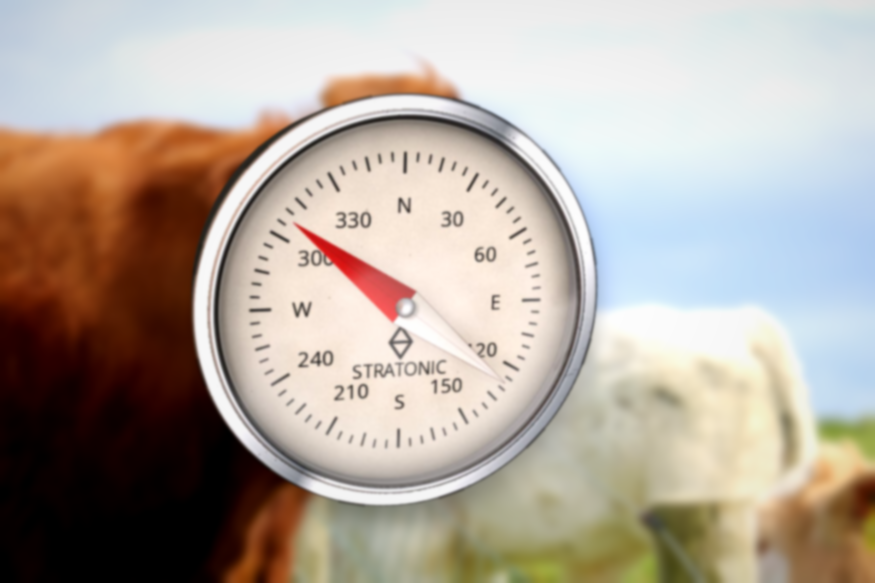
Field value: {"value": 307.5, "unit": "°"}
